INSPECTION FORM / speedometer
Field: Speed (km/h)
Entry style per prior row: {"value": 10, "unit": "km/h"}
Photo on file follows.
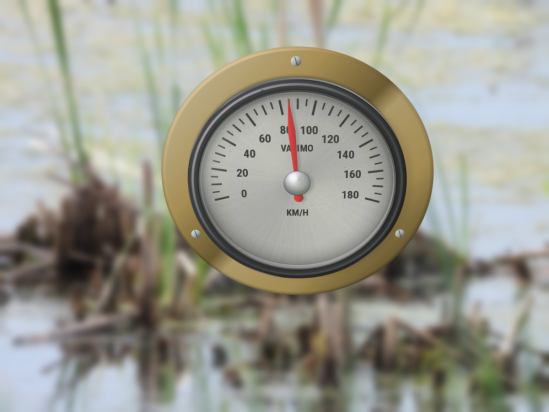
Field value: {"value": 85, "unit": "km/h"}
